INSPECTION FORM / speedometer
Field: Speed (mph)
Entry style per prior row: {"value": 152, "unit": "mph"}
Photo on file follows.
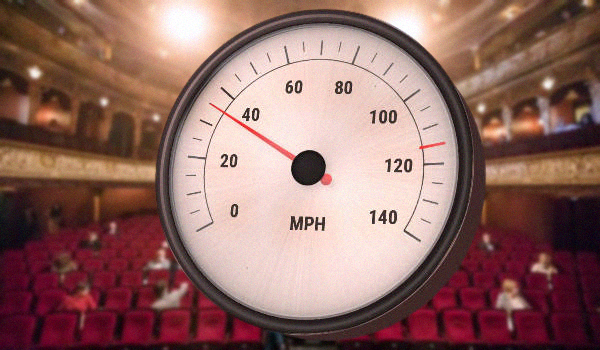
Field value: {"value": 35, "unit": "mph"}
